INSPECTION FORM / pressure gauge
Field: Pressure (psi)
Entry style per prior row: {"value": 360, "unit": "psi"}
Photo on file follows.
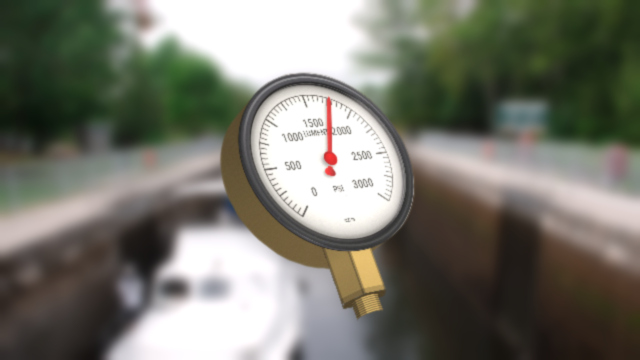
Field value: {"value": 1750, "unit": "psi"}
